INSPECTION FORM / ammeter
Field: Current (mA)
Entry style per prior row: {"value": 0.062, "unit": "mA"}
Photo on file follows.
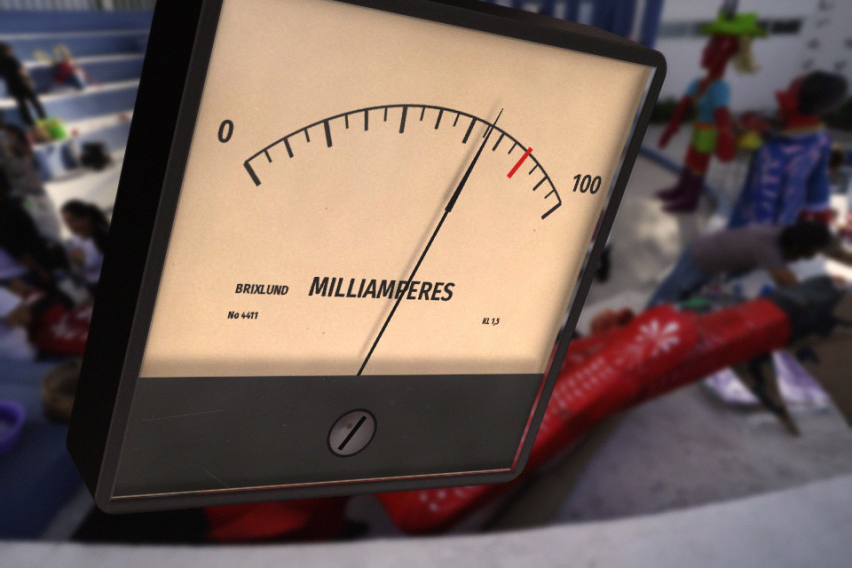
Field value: {"value": 65, "unit": "mA"}
